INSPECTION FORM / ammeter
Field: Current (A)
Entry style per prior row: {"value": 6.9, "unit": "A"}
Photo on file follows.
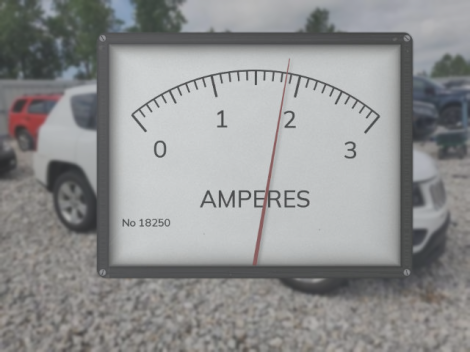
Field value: {"value": 1.85, "unit": "A"}
